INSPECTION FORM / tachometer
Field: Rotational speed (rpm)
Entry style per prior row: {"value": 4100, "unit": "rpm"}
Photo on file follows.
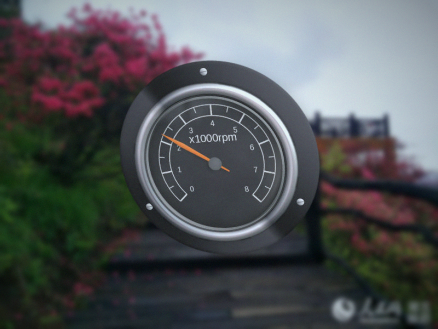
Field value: {"value": 2250, "unit": "rpm"}
